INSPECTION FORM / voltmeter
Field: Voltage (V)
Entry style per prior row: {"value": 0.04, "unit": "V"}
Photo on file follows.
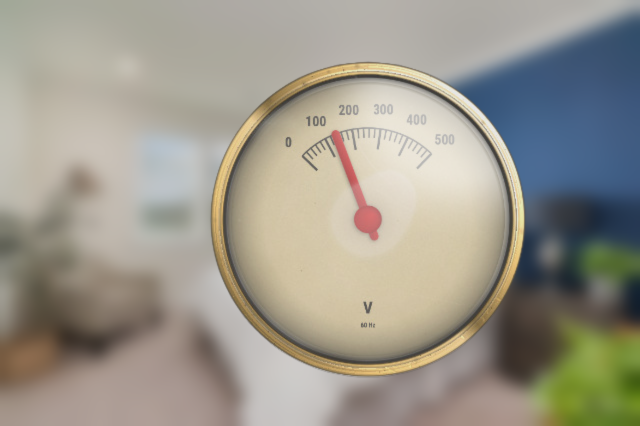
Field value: {"value": 140, "unit": "V"}
